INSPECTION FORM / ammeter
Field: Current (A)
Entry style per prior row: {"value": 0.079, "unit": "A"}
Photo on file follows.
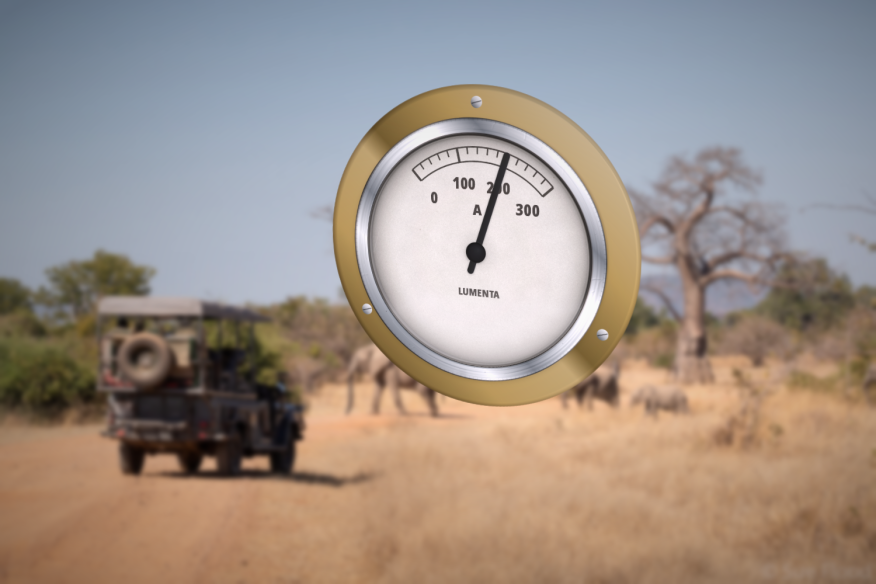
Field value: {"value": 200, "unit": "A"}
